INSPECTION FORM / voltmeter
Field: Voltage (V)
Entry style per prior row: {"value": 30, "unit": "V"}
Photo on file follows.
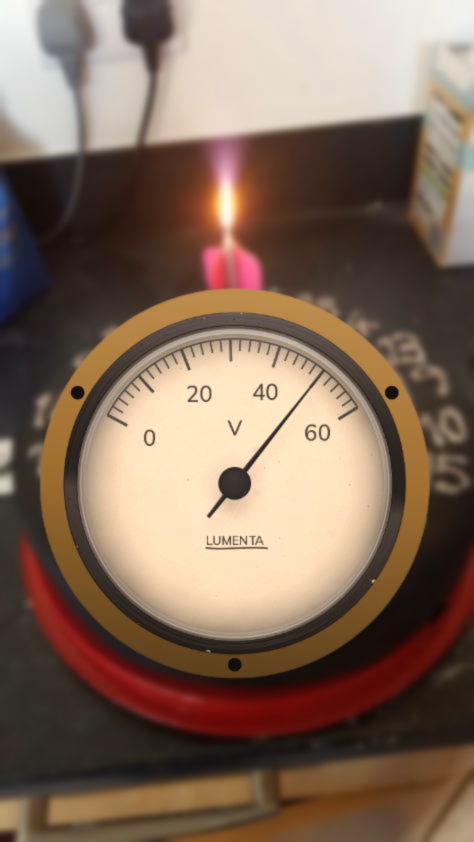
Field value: {"value": 50, "unit": "V"}
